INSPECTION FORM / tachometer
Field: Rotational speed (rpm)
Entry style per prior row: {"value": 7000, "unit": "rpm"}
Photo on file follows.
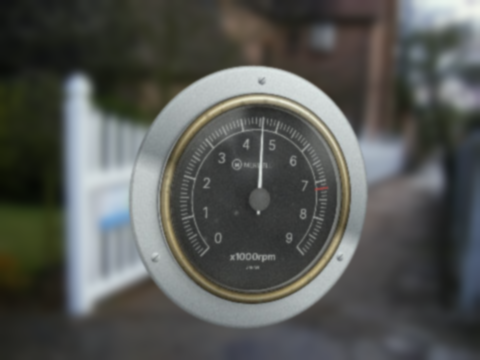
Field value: {"value": 4500, "unit": "rpm"}
